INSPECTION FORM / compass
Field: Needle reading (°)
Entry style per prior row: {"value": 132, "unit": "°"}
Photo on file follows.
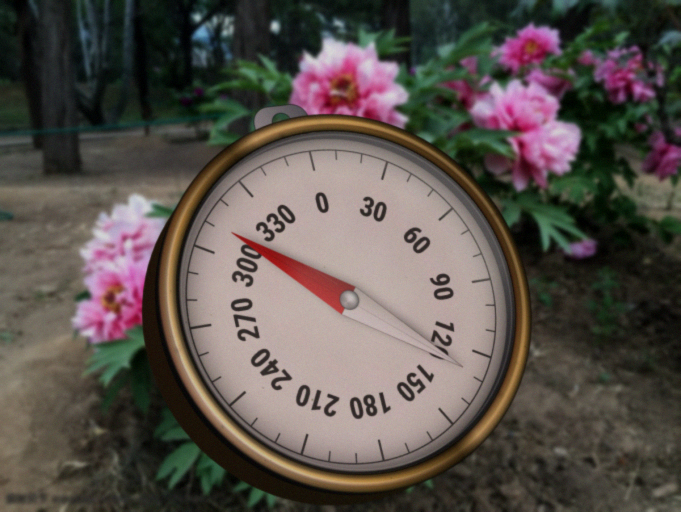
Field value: {"value": 310, "unit": "°"}
